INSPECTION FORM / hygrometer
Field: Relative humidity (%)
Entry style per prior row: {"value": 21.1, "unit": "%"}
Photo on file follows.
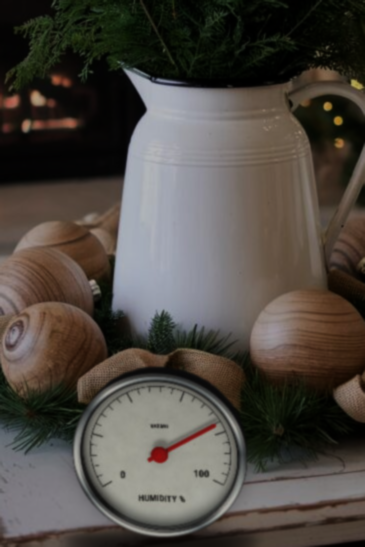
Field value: {"value": 76, "unit": "%"}
